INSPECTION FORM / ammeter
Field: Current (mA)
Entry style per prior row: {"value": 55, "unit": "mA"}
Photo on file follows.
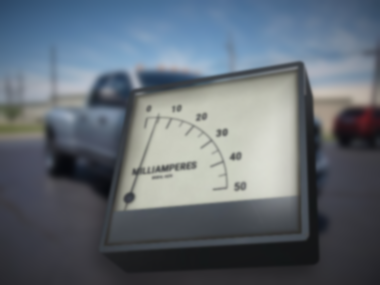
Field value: {"value": 5, "unit": "mA"}
